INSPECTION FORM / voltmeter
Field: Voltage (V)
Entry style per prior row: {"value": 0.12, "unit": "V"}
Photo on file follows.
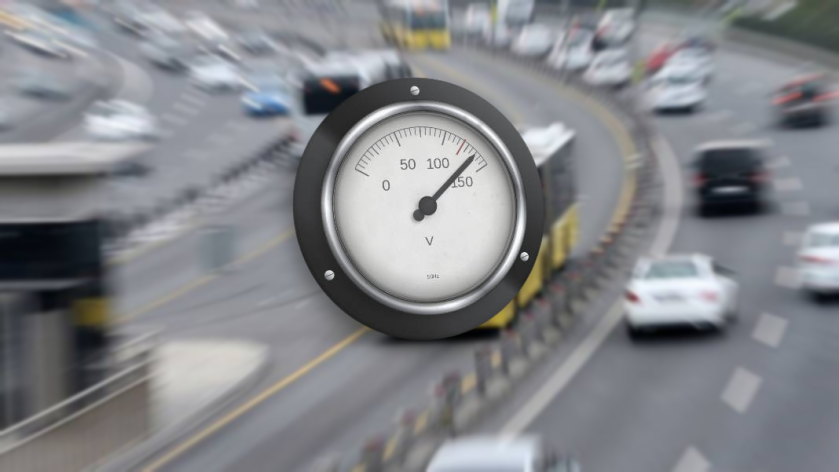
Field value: {"value": 135, "unit": "V"}
